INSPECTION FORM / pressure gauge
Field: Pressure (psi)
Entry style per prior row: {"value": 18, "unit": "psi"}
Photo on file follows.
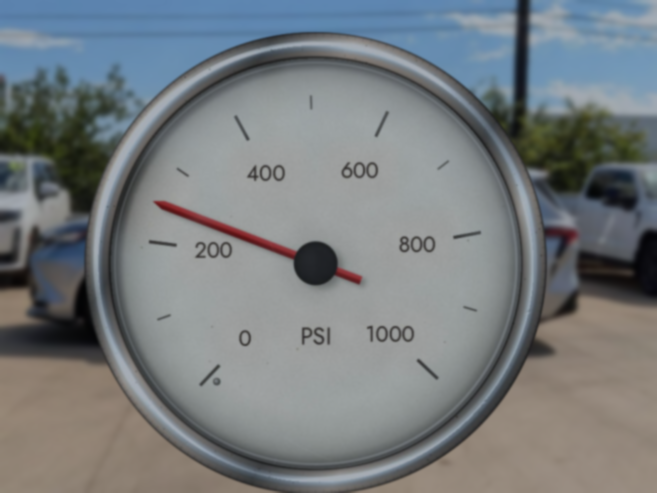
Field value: {"value": 250, "unit": "psi"}
